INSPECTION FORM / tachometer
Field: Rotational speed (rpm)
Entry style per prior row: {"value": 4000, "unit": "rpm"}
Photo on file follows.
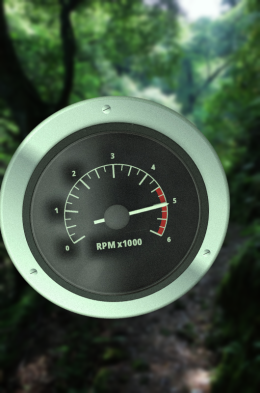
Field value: {"value": 5000, "unit": "rpm"}
